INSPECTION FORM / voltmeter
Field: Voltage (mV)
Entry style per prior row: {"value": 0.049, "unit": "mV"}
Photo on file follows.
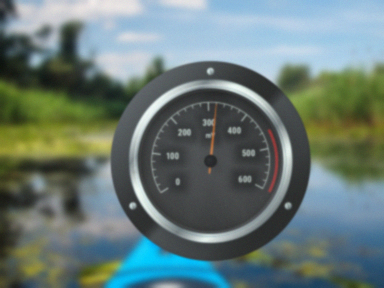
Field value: {"value": 320, "unit": "mV"}
